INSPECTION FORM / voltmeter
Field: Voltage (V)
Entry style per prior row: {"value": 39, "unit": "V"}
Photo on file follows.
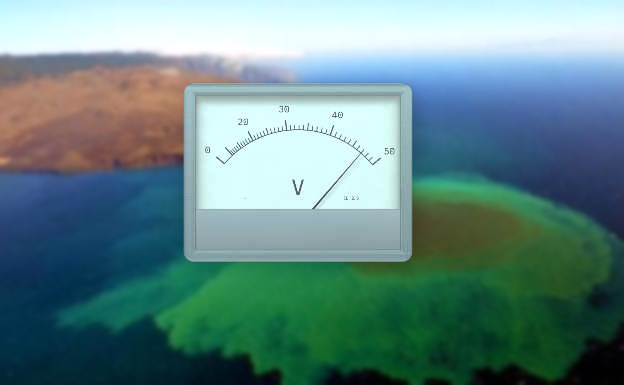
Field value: {"value": 47, "unit": "V"}
